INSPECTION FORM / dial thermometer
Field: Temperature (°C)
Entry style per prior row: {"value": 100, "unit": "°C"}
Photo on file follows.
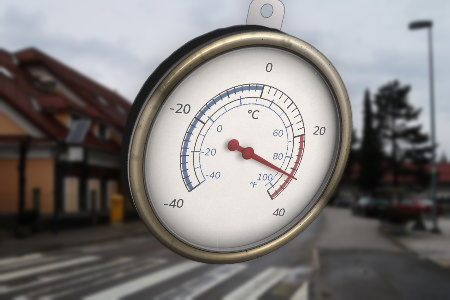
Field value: {"value": 32, "unit": "°C"}
